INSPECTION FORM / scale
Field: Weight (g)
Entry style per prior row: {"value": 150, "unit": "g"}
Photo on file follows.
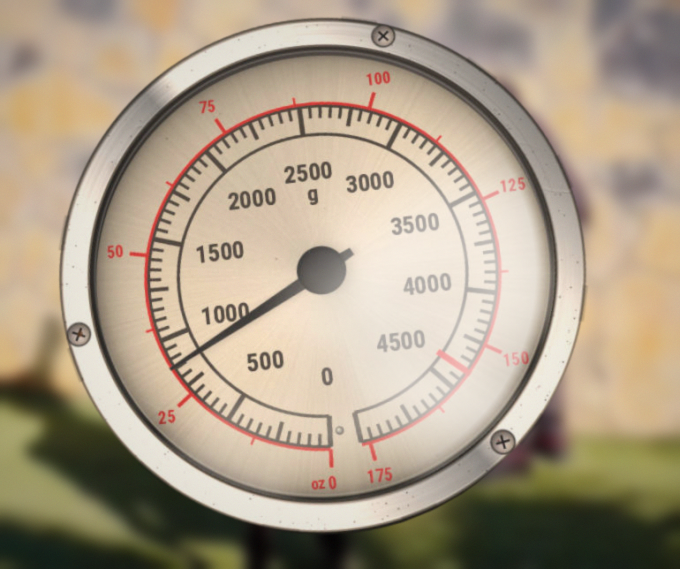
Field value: {"value": 850, "unit": "g"}
